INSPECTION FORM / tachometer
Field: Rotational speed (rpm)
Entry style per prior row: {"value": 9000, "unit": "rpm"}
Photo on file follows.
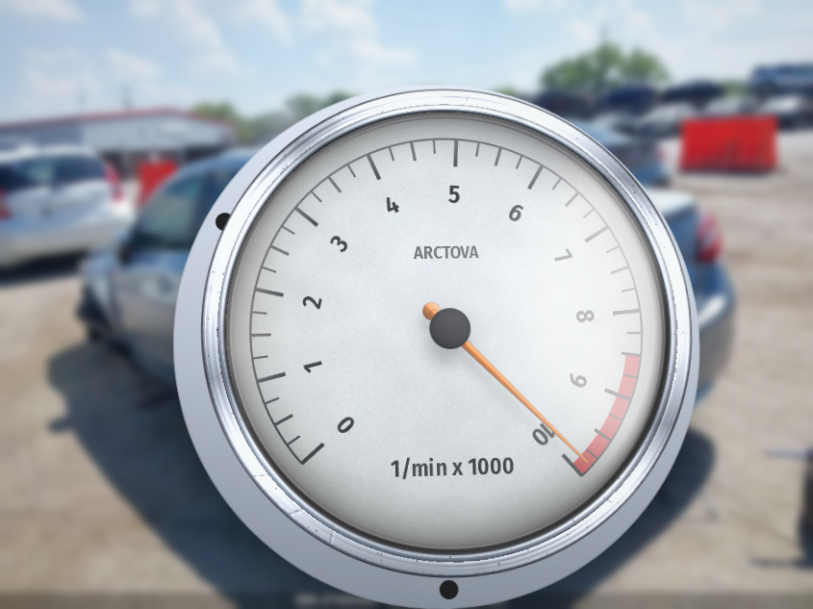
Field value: {"value": 9875, "unit": "rpm"}
